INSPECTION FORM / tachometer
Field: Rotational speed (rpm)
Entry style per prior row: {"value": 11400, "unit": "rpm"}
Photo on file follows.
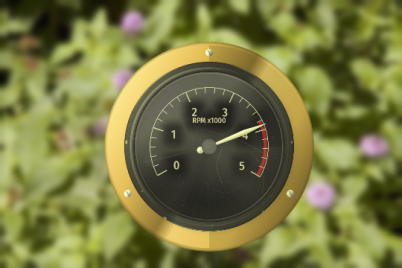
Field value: {"value": 3900, "unit": "rpm"}
